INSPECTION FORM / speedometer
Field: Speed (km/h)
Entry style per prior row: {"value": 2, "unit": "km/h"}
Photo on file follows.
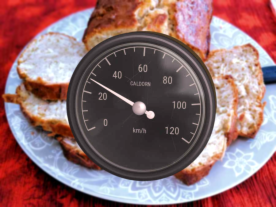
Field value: {"value": 27.5, "unit": "km/h"}
